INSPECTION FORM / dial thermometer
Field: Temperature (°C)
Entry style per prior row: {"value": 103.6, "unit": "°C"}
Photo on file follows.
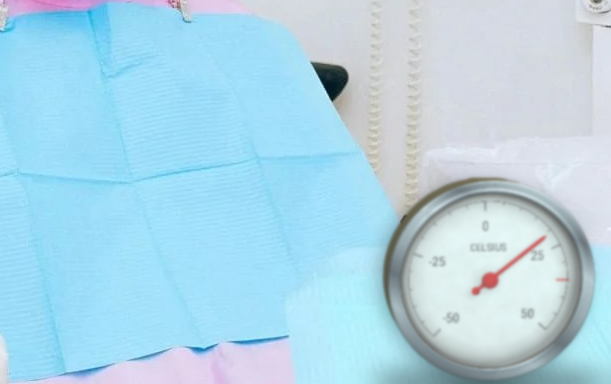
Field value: {"value": 20, "unit": "°C"}
